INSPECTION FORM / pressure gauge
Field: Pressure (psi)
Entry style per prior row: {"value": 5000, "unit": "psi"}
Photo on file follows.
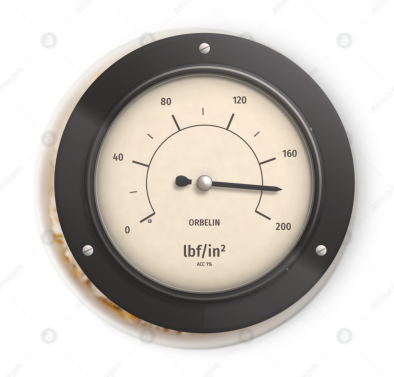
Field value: {"value": 180, "unit": "psi"}
